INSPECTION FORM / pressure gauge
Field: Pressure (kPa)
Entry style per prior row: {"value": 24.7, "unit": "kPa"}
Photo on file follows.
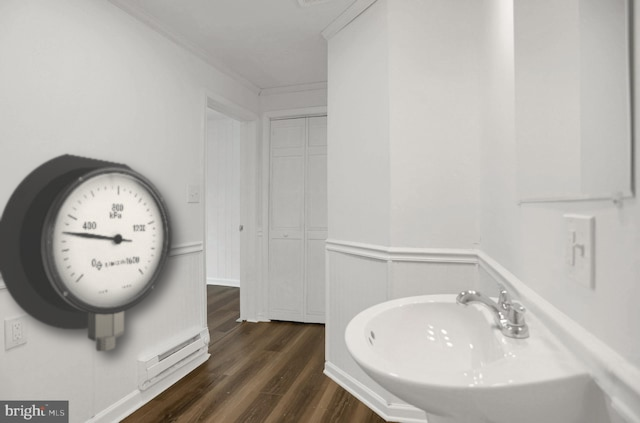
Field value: {"value": 300, "unit": "kPa"}
